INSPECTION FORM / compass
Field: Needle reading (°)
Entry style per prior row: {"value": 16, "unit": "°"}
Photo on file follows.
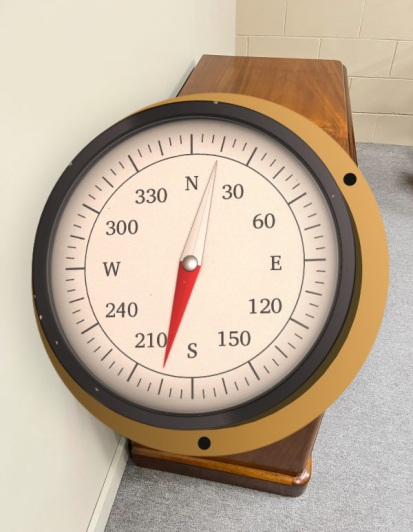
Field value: {"value": 195, "unit": "°"}
